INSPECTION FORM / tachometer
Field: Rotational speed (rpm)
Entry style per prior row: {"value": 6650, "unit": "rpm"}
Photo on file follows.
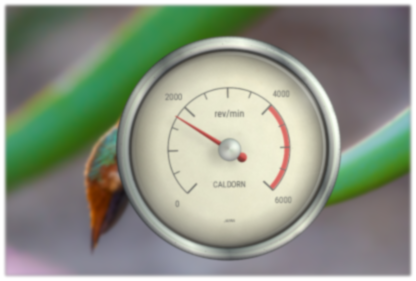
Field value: {"value": 1750, "unit": "rpm"}
